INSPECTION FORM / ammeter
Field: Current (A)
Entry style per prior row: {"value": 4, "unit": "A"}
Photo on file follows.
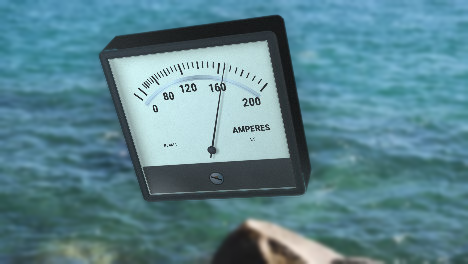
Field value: {"value": 165, "unit": "A"}
